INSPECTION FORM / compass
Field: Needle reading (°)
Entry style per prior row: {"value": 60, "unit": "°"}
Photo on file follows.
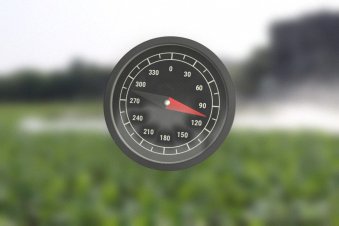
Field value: {"value": 105, "unit": "°"}
